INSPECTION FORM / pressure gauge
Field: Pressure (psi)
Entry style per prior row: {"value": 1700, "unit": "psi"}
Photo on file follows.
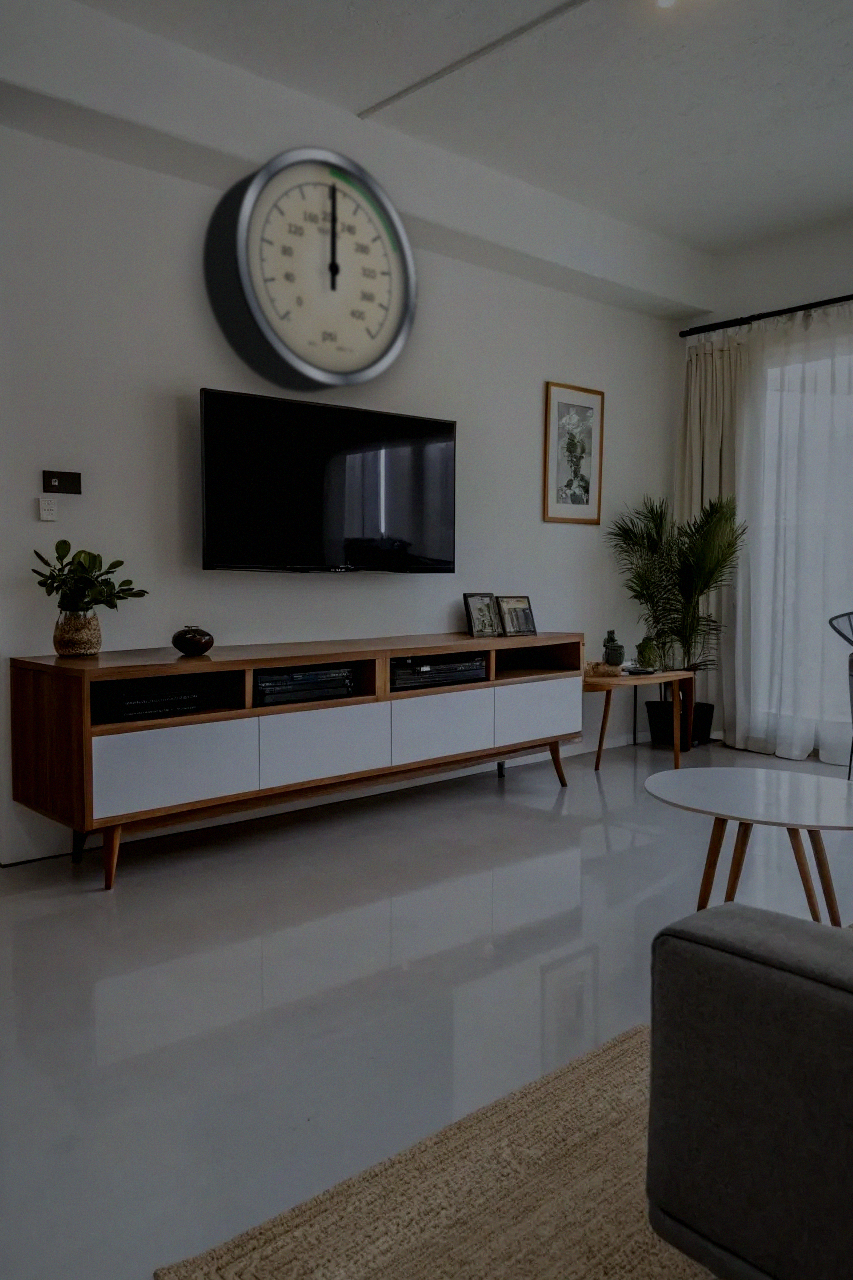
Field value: {"value": 200, "unit": "psi"}
